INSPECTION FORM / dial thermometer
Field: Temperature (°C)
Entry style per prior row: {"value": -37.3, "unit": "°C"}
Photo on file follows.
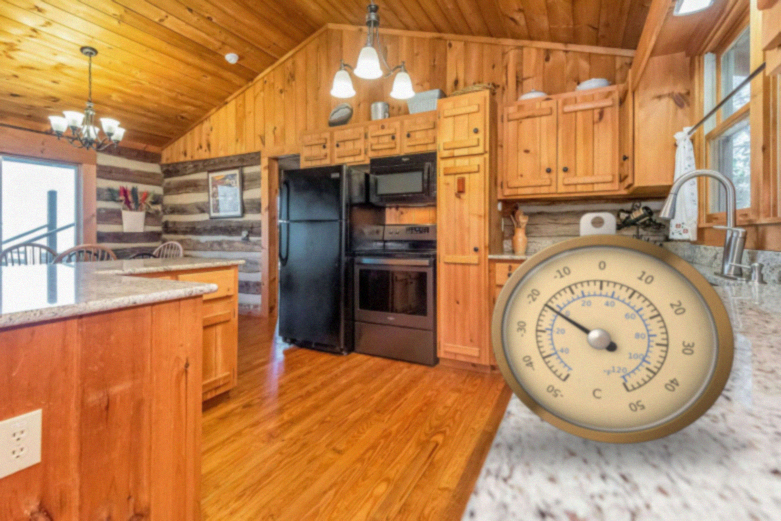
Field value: {"value": -20, "unit": "°C"}
